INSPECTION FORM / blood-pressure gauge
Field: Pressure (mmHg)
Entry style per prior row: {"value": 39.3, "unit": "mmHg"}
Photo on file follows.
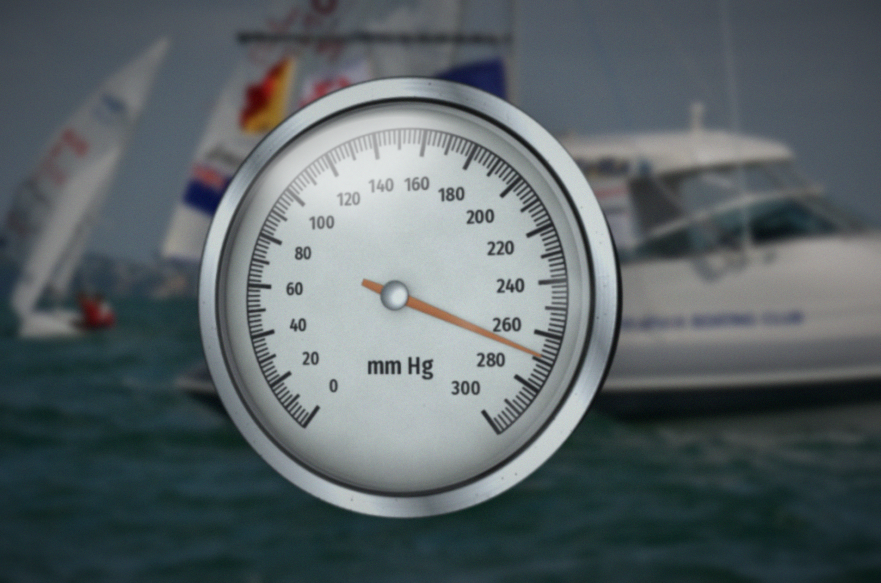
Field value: {"value": 268, "unit": "mmHg"}
